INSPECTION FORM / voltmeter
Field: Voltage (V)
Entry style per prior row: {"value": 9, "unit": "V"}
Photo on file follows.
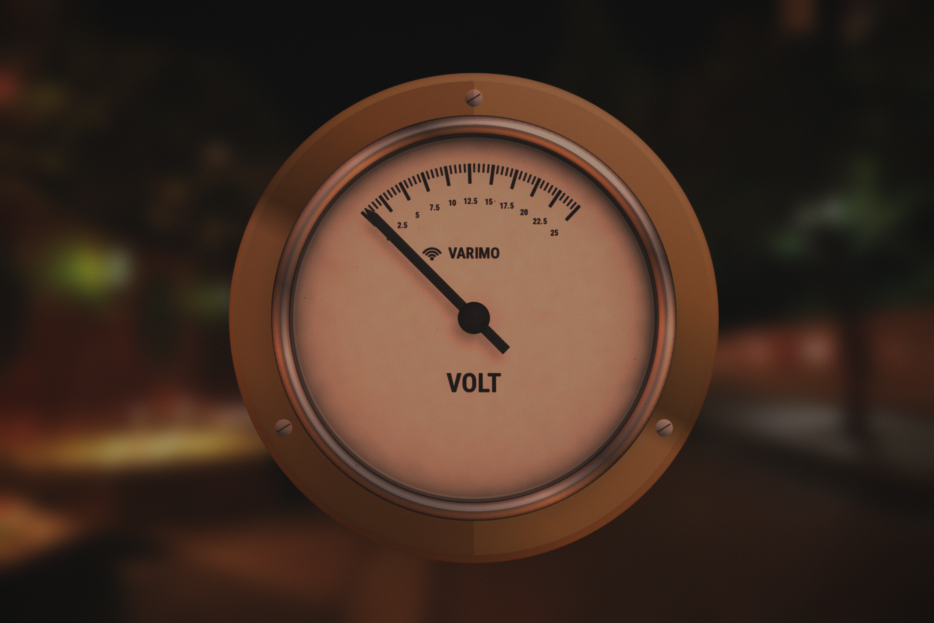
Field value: {"value": 0.5, "unit": "V"}
